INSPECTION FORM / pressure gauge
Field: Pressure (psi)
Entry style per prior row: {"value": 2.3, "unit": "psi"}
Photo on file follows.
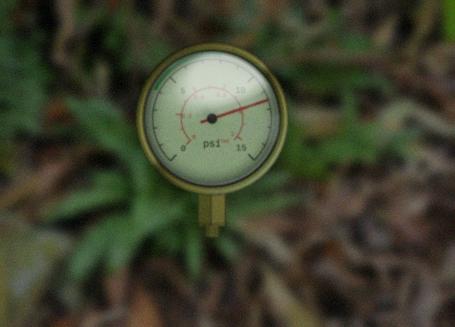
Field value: {"value": 11.5, "unit": "psi"}
